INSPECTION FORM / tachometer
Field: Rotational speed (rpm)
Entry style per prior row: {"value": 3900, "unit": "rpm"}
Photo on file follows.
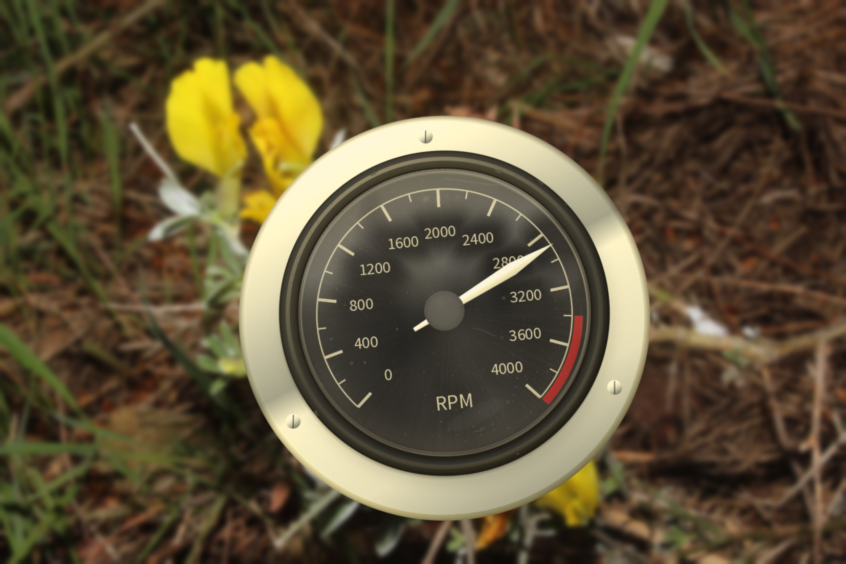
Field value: {"value": 2900, "unit": "rpm"}
